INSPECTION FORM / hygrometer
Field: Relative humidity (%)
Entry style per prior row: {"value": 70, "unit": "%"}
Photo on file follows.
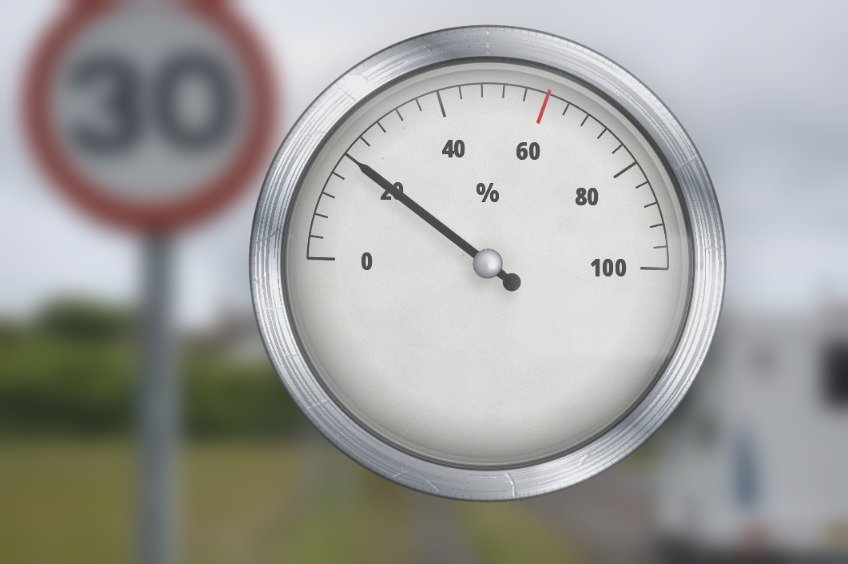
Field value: {"value": 20, "unit": "%"}
